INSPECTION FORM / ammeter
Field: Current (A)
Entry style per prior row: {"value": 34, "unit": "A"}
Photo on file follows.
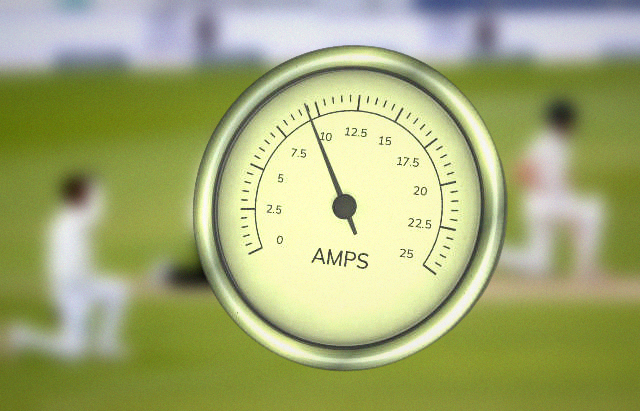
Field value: {"value": 9.5, "unit": "A"}
